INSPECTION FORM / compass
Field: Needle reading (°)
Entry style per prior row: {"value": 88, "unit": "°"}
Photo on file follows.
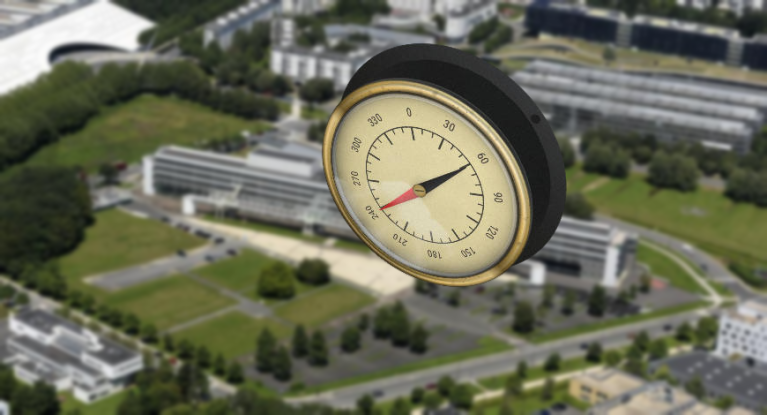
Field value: {"value": 240, "unit": "°"}
